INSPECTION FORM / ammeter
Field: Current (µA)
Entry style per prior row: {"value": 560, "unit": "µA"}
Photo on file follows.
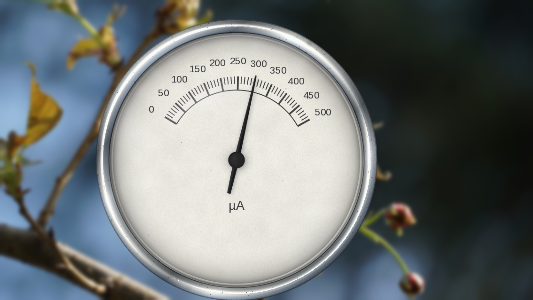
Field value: {"value": 300, "unit": "µA"}
